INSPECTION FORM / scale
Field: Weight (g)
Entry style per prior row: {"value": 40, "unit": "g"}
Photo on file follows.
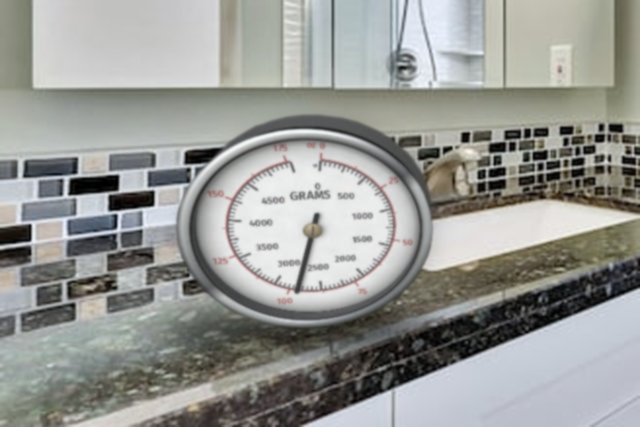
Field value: {"value": 2750, "unit": "g"}
